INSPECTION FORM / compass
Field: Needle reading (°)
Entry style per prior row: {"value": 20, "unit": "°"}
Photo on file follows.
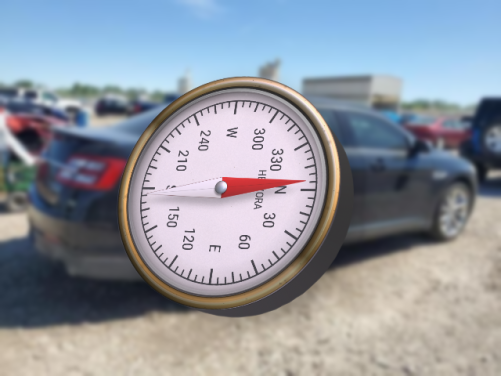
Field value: {"value": 355, "unit": "°"}
